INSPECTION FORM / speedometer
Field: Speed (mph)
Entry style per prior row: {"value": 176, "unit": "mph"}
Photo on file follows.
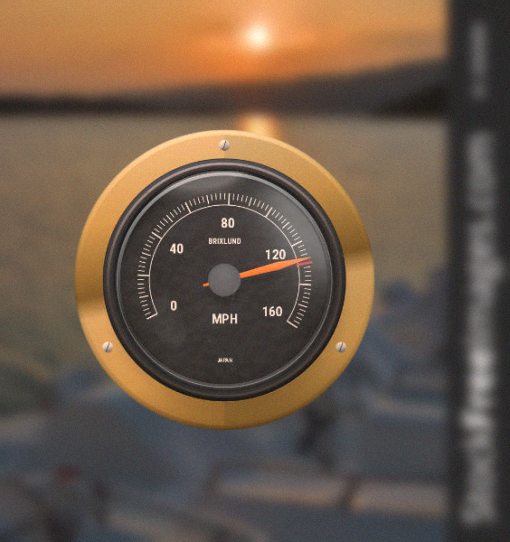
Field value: {"value": 128, "unit": "mph"}
